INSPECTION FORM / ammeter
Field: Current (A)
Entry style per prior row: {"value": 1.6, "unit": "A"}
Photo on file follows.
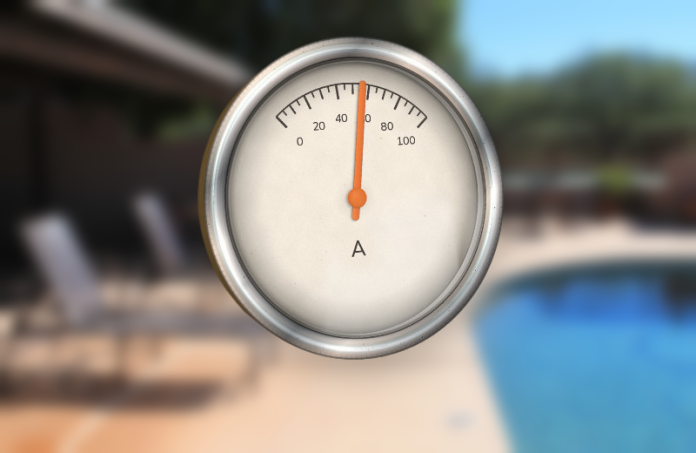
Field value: {"value": 55, "unit": "A"}
